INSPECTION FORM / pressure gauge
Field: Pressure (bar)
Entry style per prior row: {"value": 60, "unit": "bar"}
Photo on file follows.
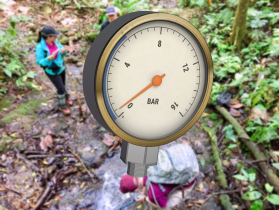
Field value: {"value": 0.5, "unit": "bar"}
